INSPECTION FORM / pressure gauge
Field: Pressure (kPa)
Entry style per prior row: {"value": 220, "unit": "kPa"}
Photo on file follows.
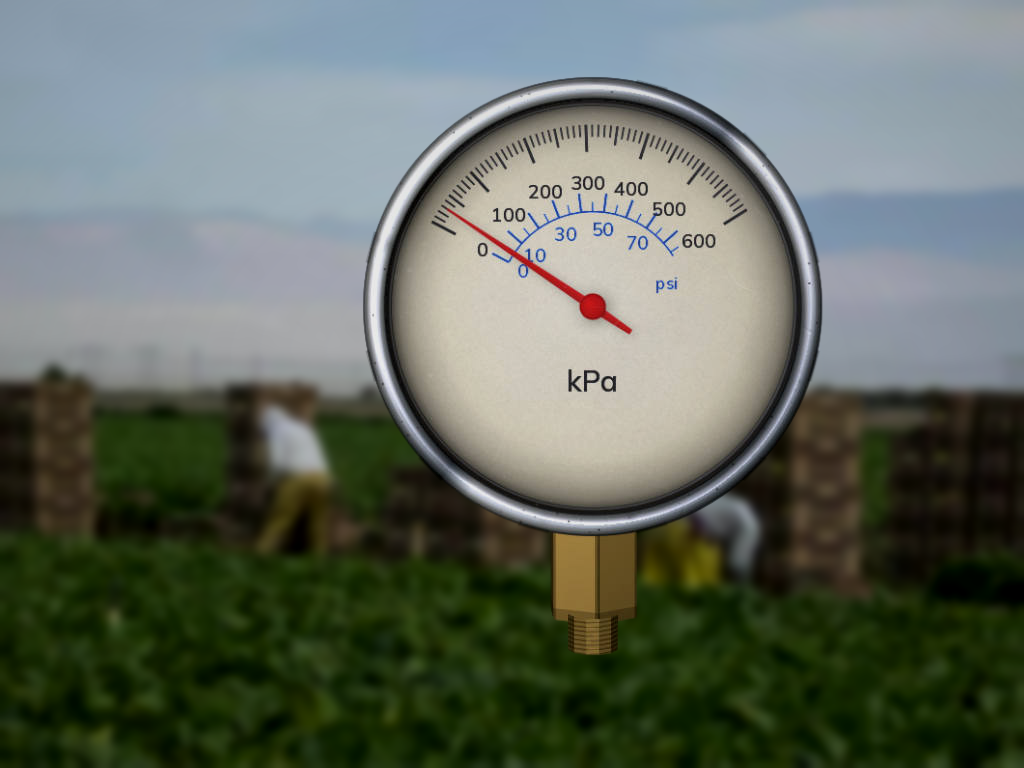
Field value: {"value": 30, "unit": "kPa"}
